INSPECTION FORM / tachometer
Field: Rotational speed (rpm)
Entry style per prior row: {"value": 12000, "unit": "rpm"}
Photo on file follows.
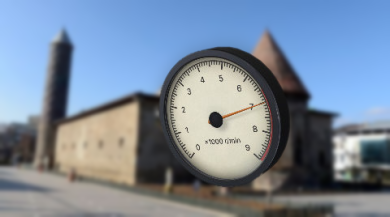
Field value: {"value": 7000, "unit": "rpm"}
